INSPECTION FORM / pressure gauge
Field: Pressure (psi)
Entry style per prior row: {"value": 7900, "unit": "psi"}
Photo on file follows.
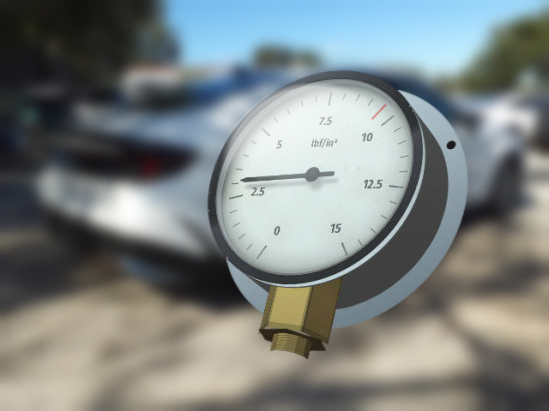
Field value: {"value": 3, "unit": "psi"}
